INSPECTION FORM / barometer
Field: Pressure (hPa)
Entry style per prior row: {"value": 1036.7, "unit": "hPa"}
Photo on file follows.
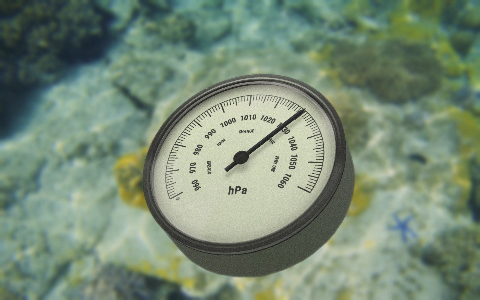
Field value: {"value": 1030, "unit": "hPa"}
